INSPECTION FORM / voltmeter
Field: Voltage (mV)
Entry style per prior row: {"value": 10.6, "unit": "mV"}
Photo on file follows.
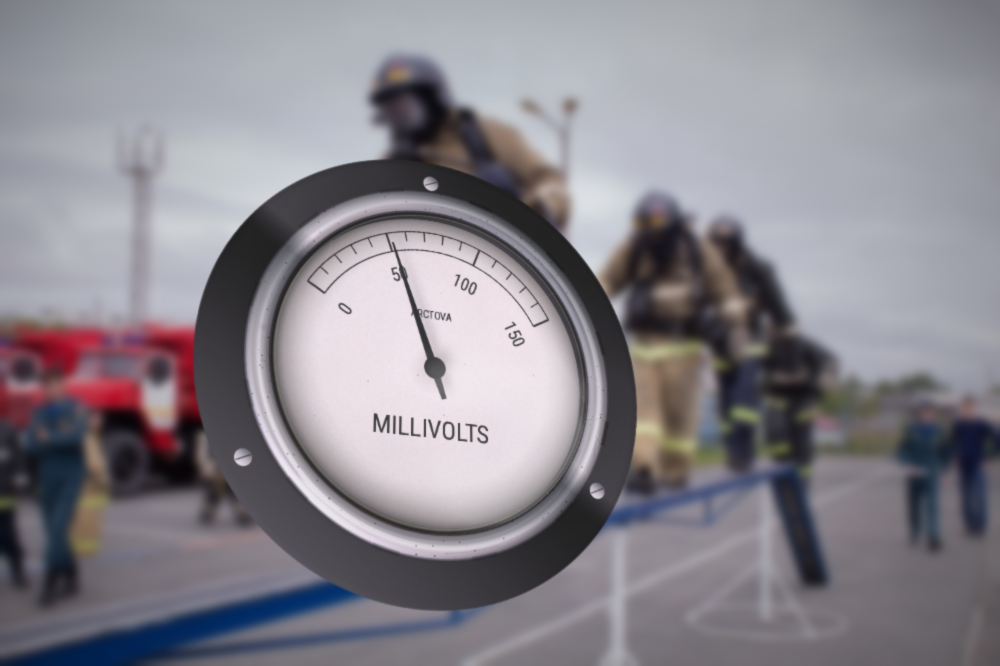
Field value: {"value": 50, "unit": "mV"}
